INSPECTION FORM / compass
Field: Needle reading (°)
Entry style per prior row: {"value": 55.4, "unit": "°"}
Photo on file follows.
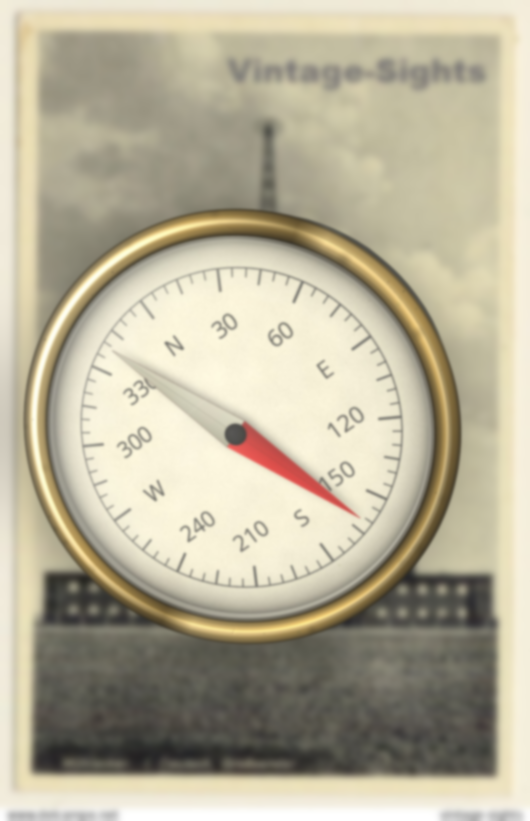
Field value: {"value": 160, "unit": "°"}
